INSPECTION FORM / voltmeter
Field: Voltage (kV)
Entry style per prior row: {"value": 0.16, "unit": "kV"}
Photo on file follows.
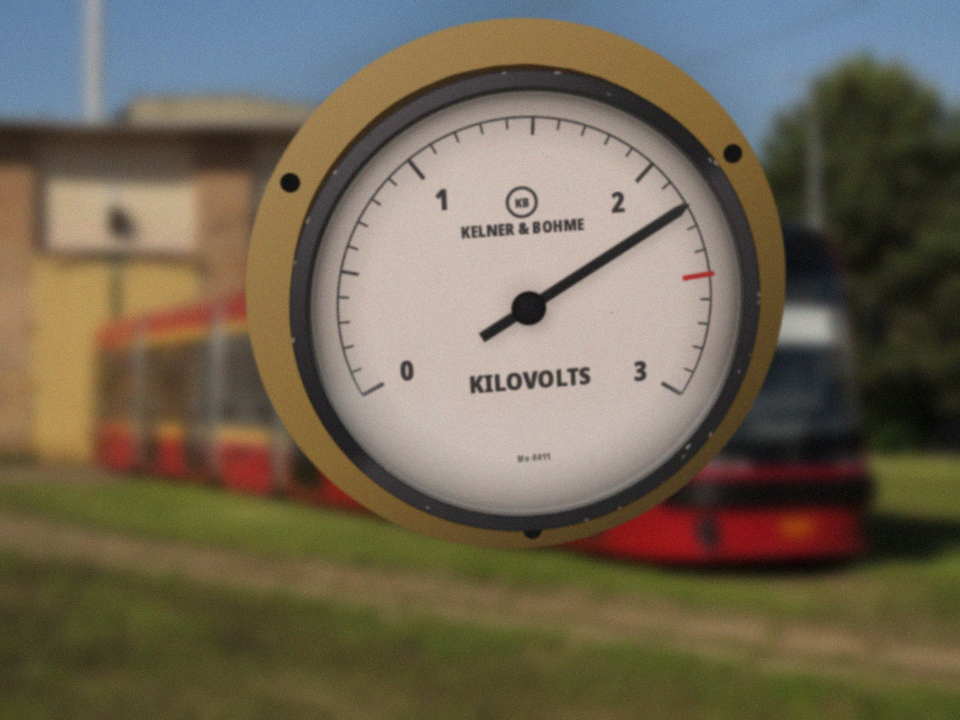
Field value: {"value": 2.2, "unit": "kV"}
